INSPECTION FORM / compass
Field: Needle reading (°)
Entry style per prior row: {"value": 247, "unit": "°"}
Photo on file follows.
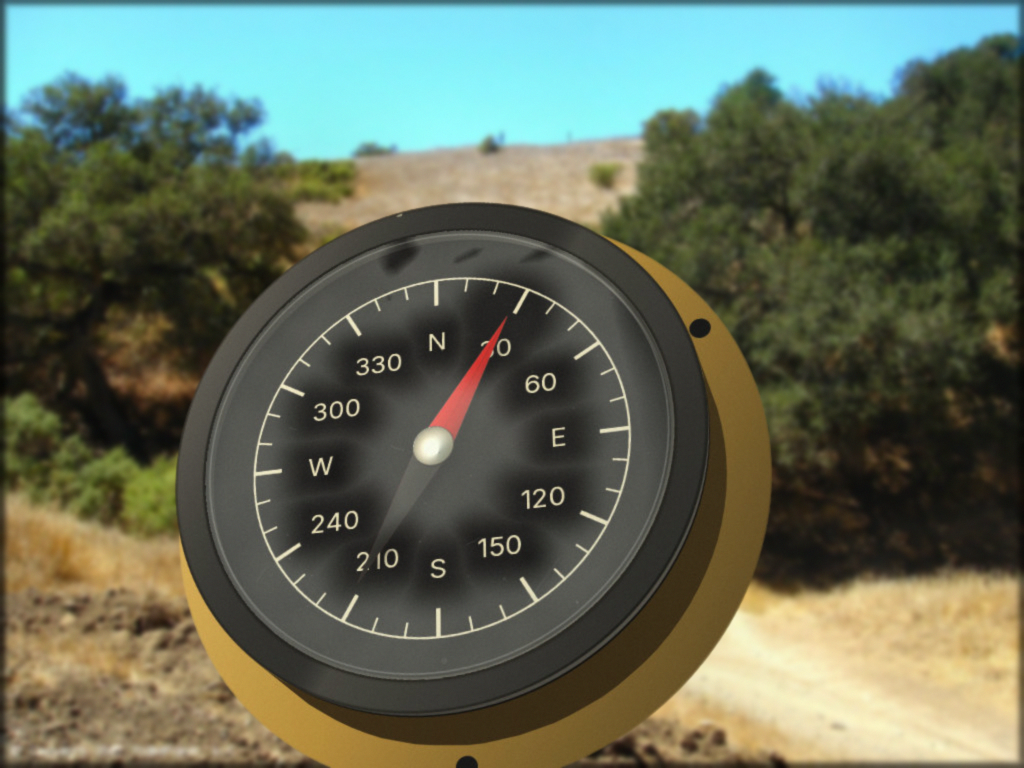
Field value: {"value": 30, "unit": "°"}
